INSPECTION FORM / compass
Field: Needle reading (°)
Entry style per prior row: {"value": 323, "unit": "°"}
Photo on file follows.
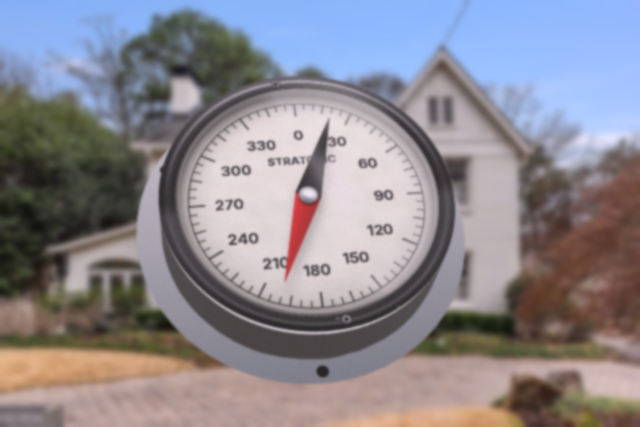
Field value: {"value": 200, "unit": "°"}
